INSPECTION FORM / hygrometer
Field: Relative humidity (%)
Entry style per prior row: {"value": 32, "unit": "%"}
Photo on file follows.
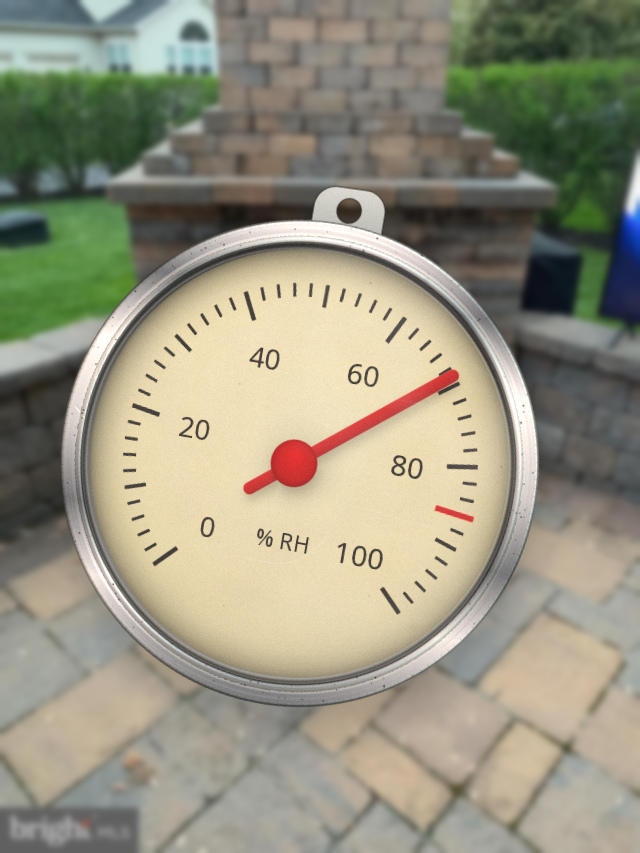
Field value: {"value": 69, "unit": "%"}
